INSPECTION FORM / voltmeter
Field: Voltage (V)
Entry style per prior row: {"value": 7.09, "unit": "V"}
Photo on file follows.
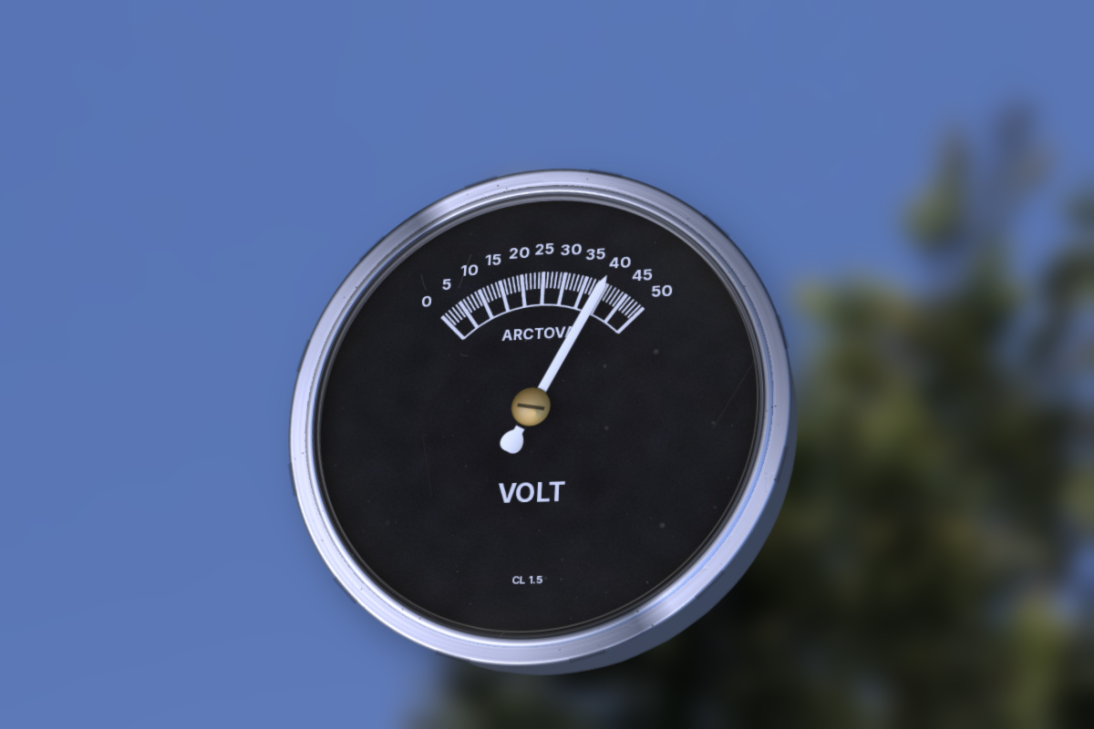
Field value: {"value": 40, "unit": "V"}
